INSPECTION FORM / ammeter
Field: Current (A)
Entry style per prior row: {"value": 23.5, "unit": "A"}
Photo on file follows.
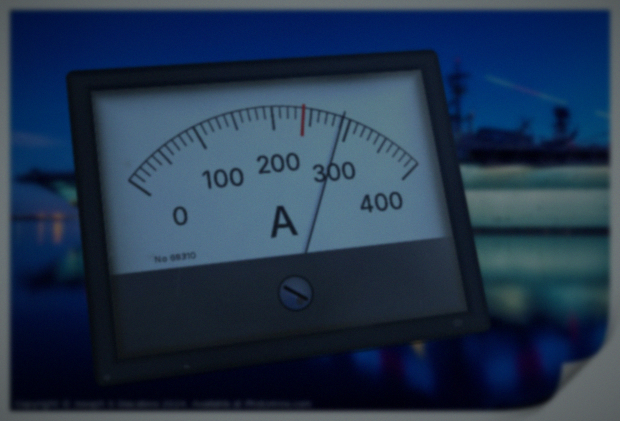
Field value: {"value": 290, "unit": "A"}
